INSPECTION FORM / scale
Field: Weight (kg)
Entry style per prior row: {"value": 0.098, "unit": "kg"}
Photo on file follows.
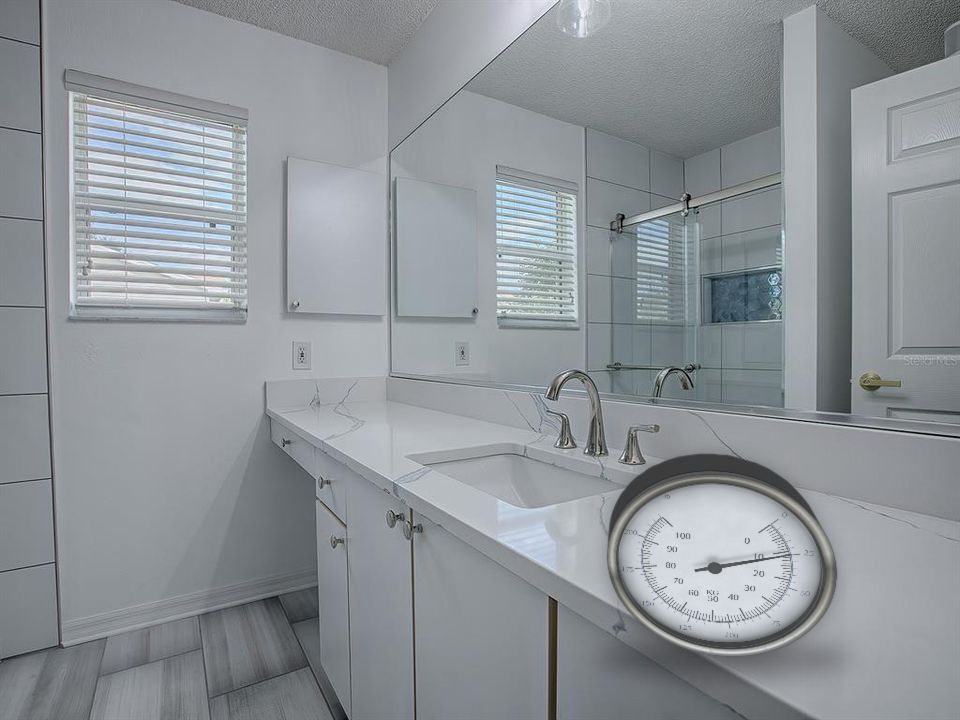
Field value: {"value": 10, "unit": "kg"}
